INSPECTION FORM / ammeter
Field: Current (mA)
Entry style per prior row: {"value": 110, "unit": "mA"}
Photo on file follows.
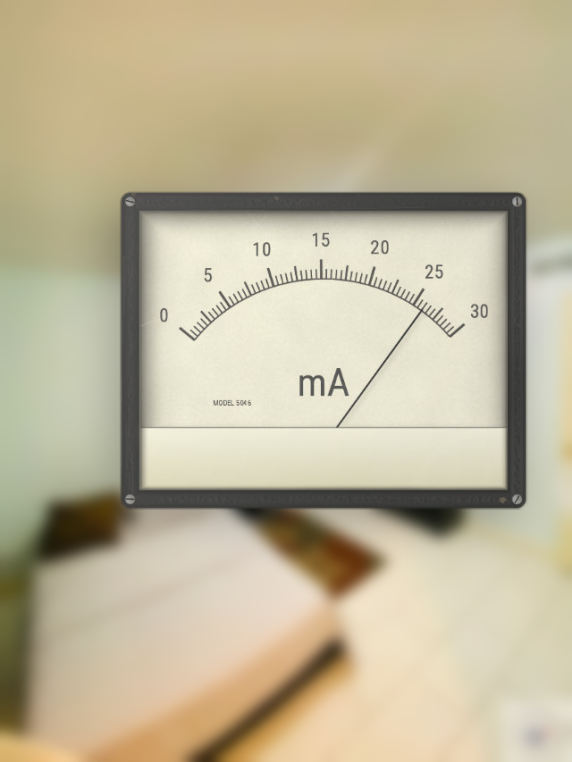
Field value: {"value": 26, "unit": "mA"}
